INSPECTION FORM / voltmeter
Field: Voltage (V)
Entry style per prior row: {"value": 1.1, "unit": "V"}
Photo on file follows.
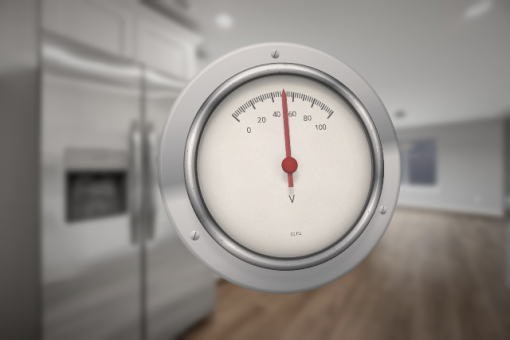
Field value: {"value": 50, "unit": "V"}
